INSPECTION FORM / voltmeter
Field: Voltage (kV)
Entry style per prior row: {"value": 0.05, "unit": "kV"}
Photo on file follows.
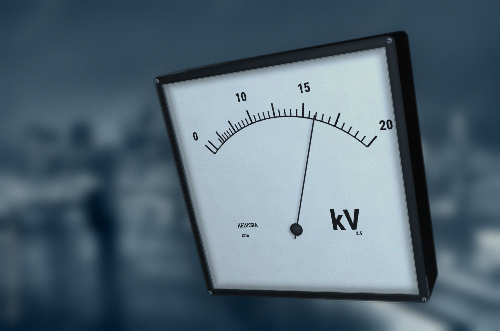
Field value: {"value": 16, "unit": "kV"}
